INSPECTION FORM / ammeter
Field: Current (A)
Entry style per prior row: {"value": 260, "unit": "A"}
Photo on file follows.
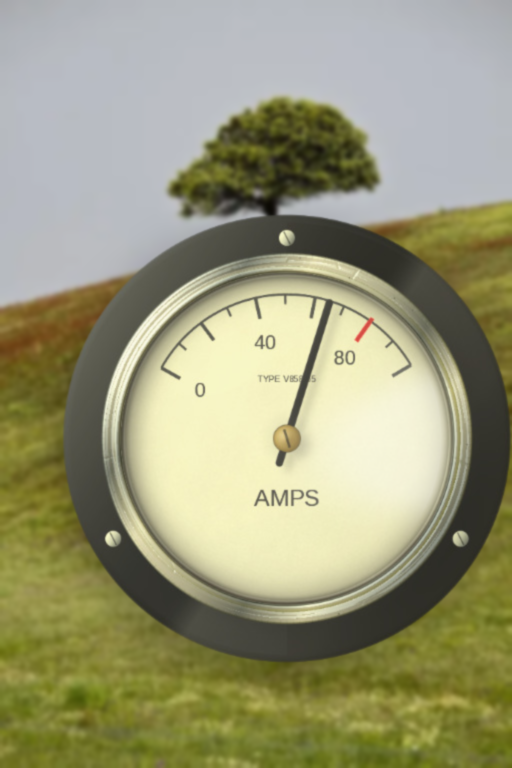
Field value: {"value": 65, "unit": "A"}
